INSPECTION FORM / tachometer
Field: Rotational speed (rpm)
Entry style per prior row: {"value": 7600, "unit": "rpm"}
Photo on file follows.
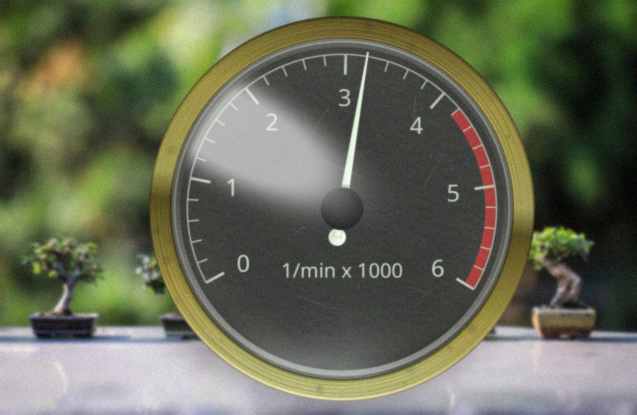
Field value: {"value": 3200, "unit": "rpm"}
